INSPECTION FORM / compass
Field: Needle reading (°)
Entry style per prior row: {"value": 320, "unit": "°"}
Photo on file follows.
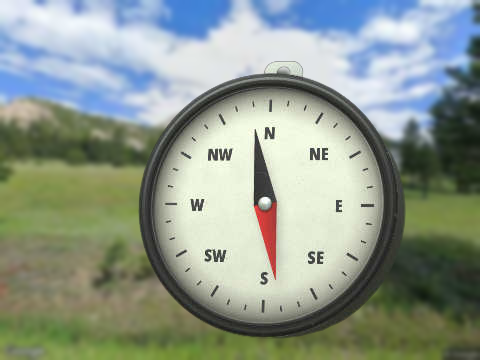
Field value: {"value": 170, "unit": "°"}
